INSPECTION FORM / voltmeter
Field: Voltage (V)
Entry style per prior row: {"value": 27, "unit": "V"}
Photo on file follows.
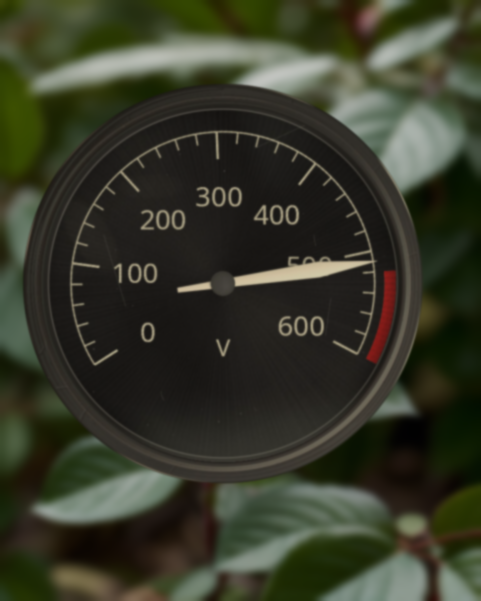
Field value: {"value": 510, "unit": "V"}
